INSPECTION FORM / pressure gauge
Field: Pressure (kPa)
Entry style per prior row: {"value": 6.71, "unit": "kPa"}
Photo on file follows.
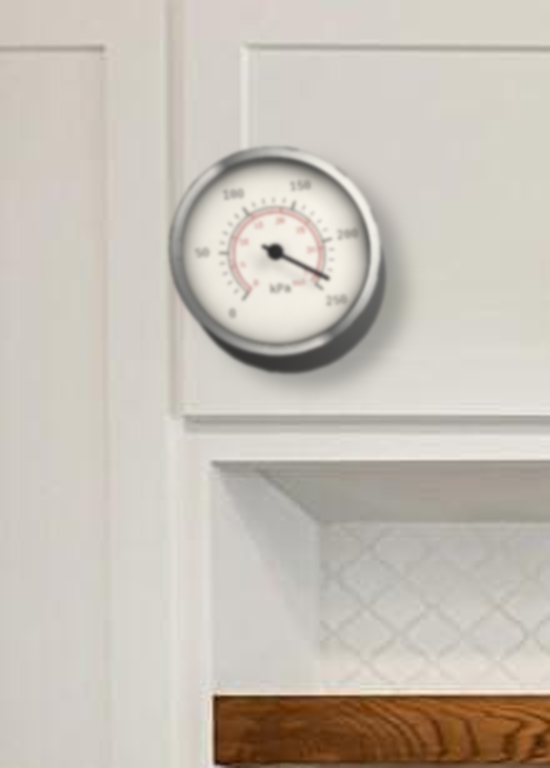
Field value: {"value": 240, "unit": "kPa"}
